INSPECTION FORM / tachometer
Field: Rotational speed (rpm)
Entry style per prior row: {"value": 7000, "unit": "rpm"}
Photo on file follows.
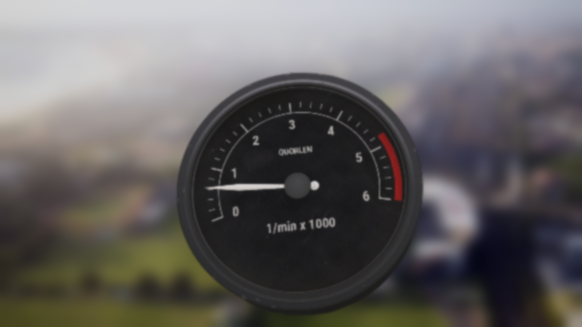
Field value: {"value": 600, "unit": "rpm"}
